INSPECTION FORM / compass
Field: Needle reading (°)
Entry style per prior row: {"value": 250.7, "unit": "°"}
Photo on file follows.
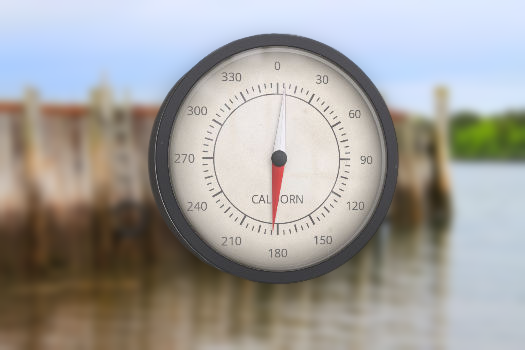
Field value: {"value": 185, "unit": "°"}
